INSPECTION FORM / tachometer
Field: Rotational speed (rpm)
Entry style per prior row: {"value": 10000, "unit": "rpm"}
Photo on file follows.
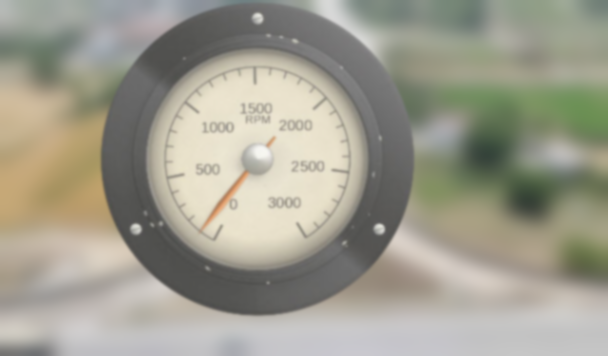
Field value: {"value": 100, "unit": "rpm"}
